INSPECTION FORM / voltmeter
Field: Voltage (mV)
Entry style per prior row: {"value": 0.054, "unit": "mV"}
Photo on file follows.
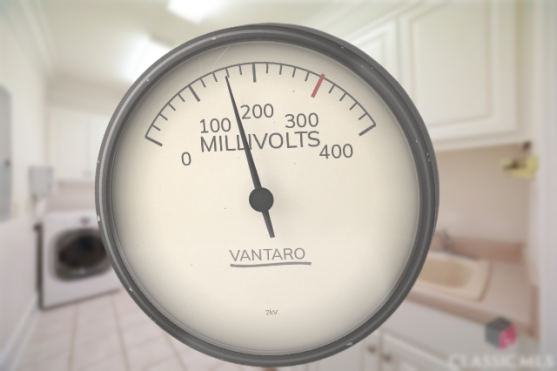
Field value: {"value": 160, "unit": "mV"}
